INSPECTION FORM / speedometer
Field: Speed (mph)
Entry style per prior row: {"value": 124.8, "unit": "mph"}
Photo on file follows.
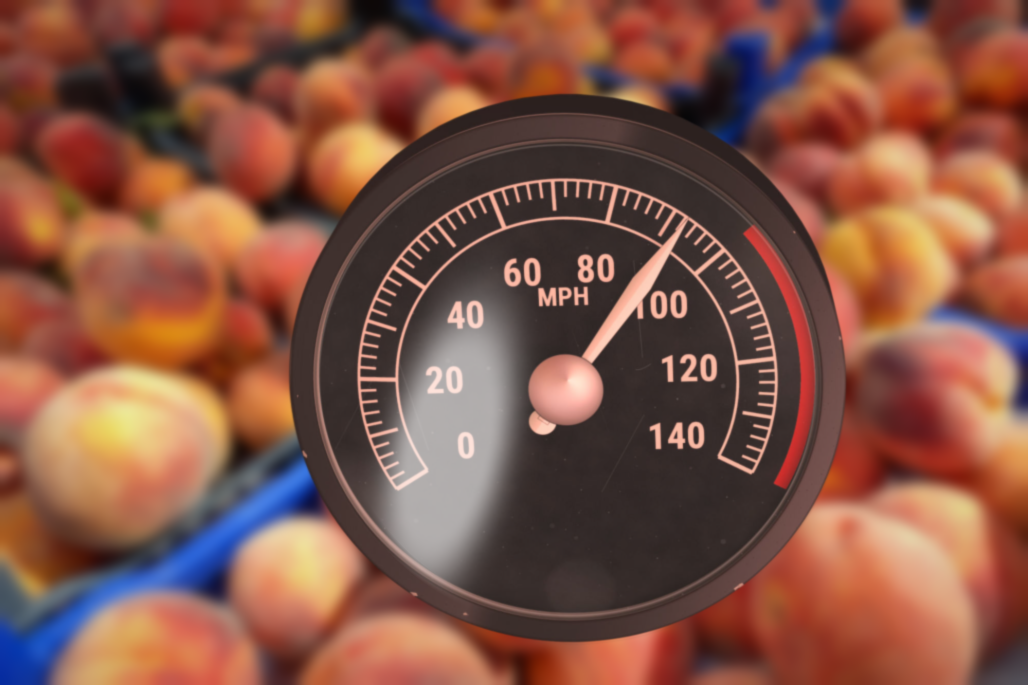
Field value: {"value": 92, "unit": "mph"}
